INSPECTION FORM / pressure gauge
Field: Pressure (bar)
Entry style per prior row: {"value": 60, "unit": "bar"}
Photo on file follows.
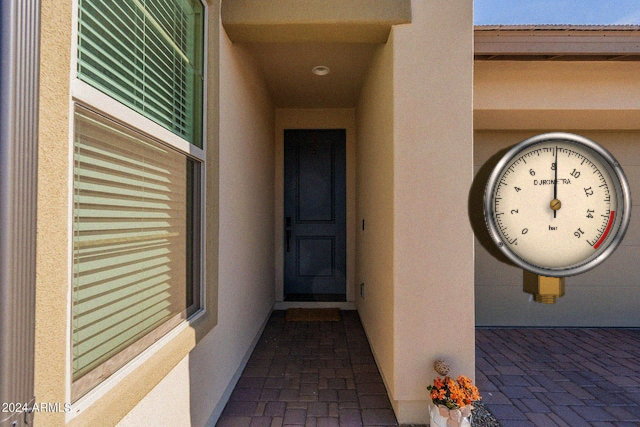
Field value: {"value": 8, "unit": "bar"}
